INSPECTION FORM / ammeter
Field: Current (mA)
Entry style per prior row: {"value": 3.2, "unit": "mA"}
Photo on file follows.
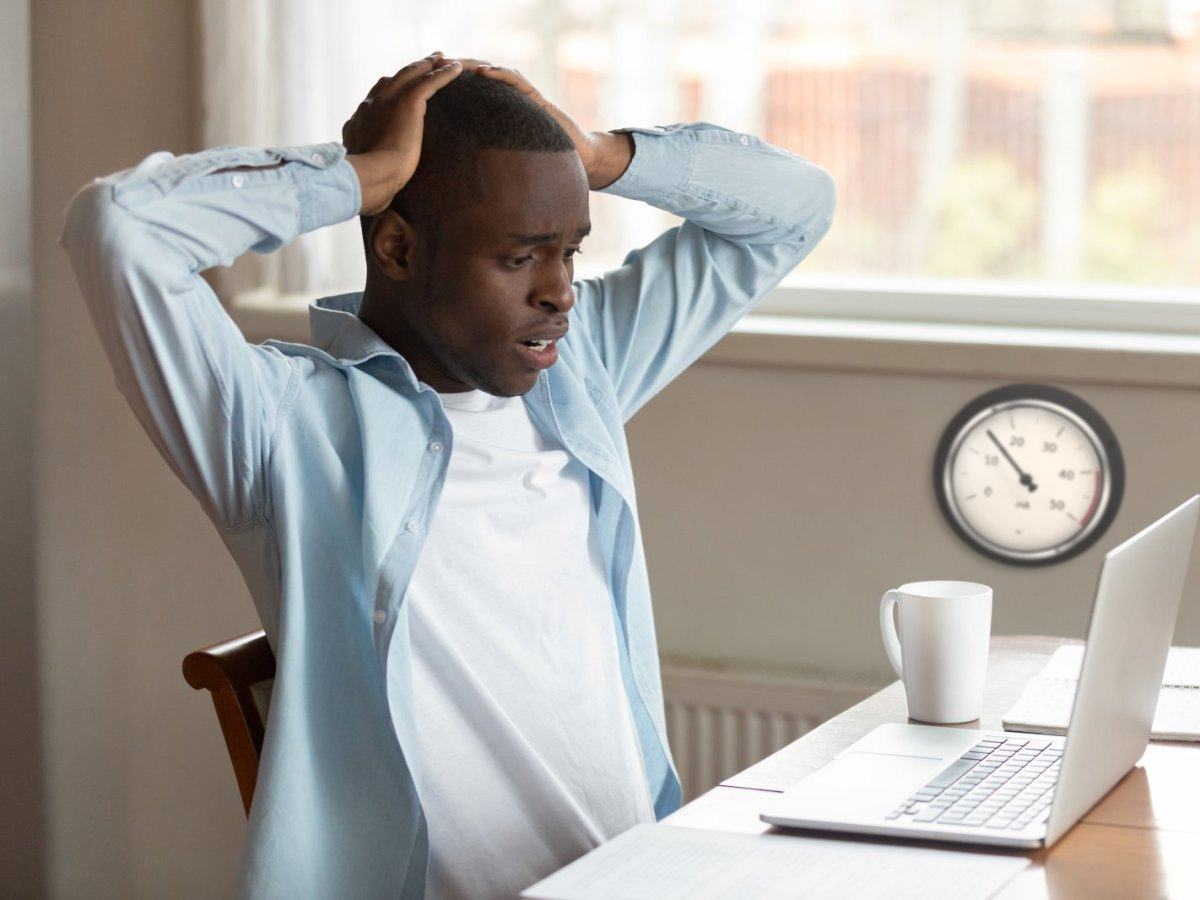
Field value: {"value": 15, "unit": "mA"}
